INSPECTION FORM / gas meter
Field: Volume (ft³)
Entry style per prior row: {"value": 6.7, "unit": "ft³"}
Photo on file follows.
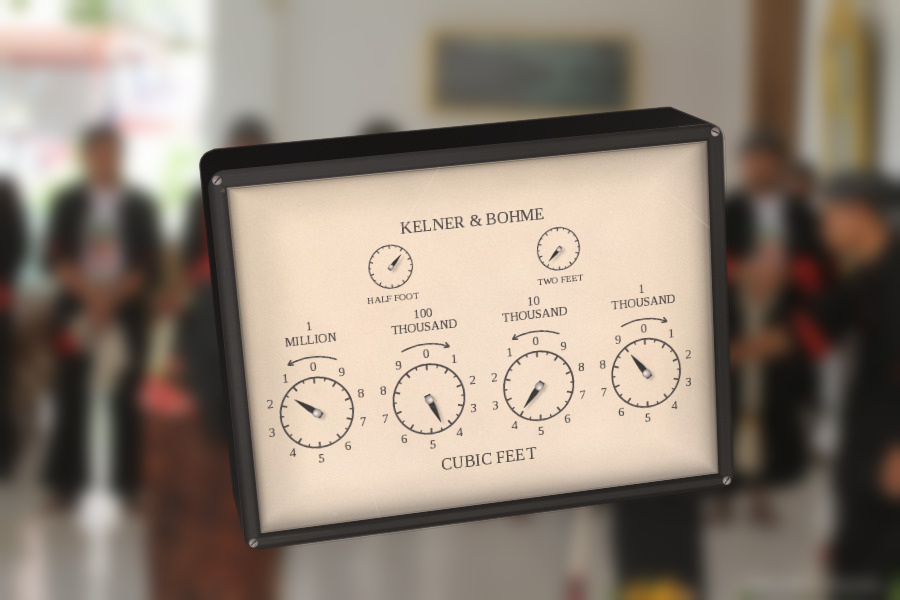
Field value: {"value": 143900, "unit": "ft³"}
